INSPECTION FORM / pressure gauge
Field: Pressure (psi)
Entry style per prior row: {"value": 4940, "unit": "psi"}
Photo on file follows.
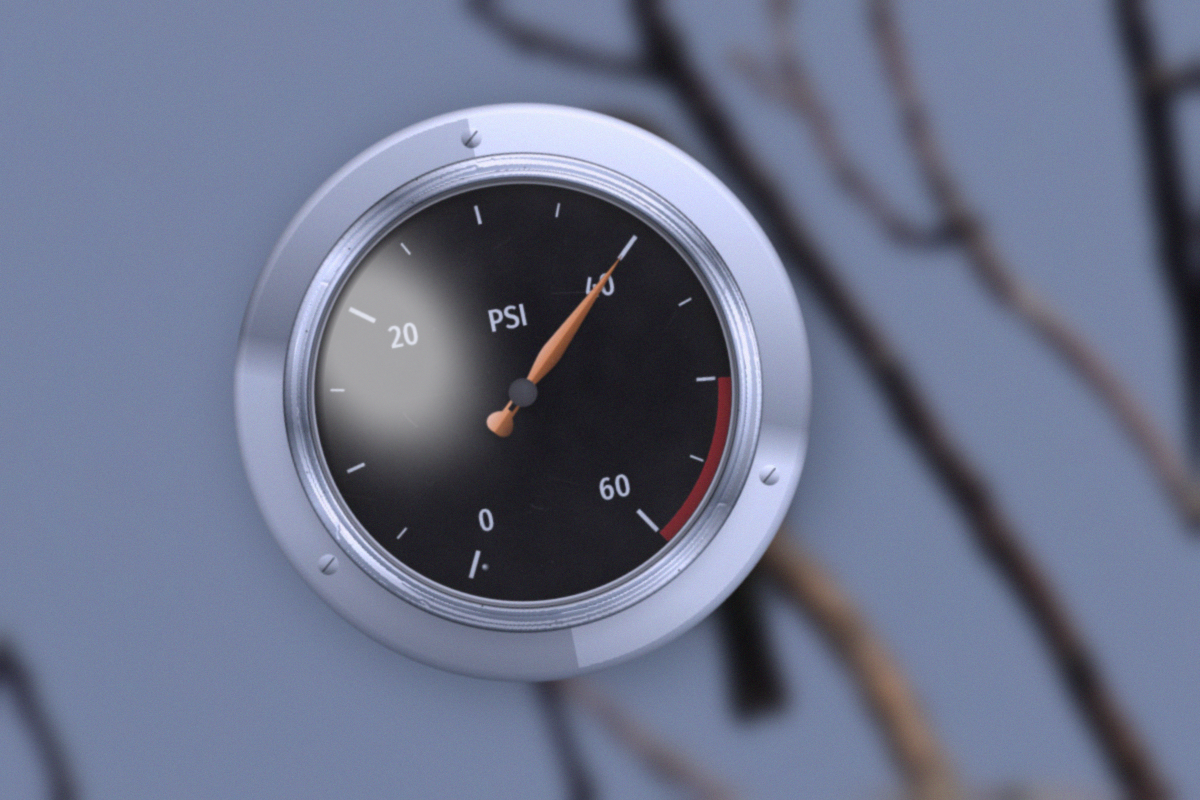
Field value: {"value": 40, "unit": "psi"}
